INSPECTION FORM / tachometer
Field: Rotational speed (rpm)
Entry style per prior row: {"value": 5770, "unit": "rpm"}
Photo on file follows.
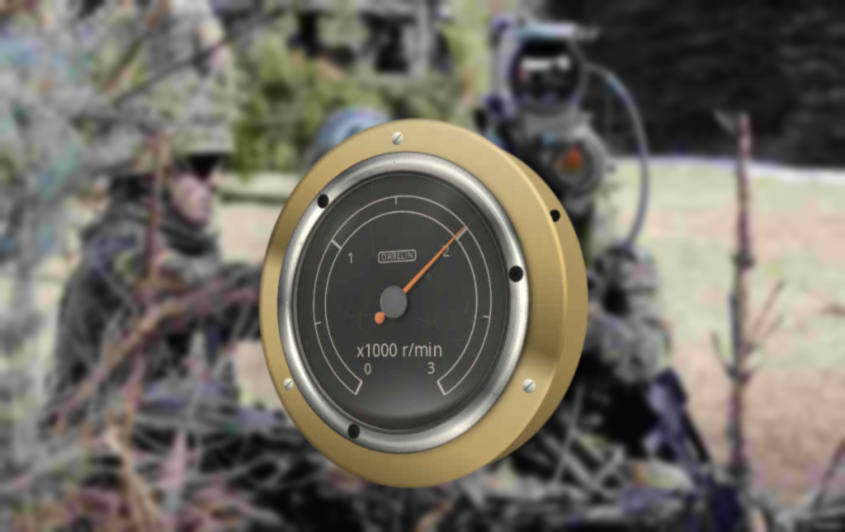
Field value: {"value": 2000, "unit": "rpm"}
